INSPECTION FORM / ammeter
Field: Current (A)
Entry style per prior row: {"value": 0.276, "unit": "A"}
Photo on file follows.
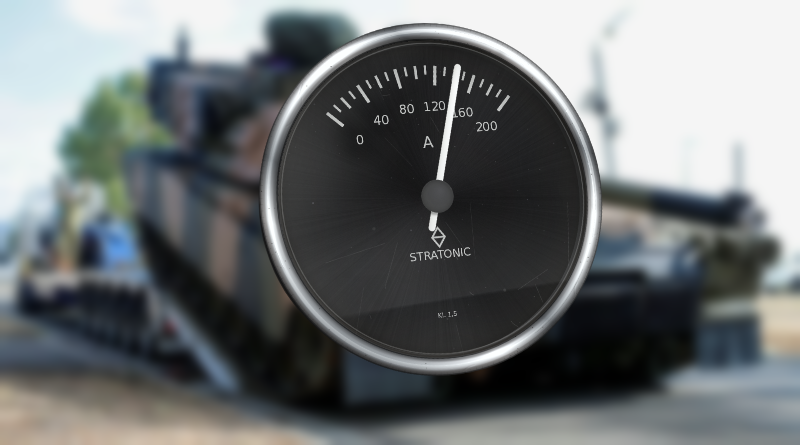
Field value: {"value": 140, "unit": "A"}
